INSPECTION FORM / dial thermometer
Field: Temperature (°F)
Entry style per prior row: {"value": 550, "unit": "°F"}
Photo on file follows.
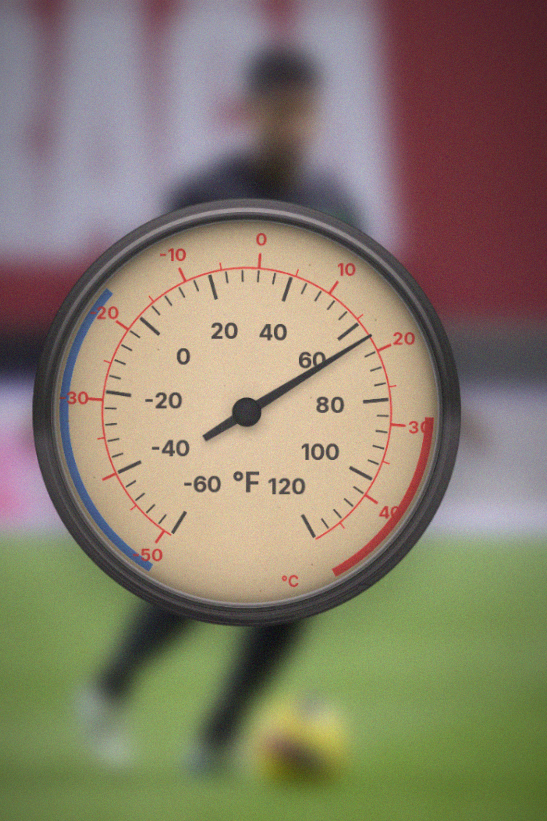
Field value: {"value": 64, "unit": "°F"}
